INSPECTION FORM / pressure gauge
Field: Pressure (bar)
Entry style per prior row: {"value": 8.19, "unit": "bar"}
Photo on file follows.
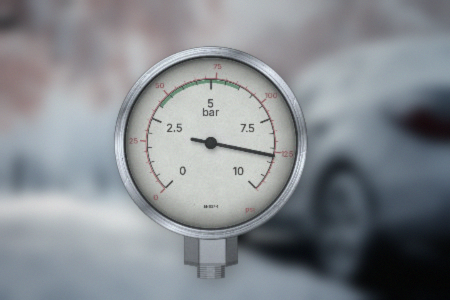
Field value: {"value": 8.75, "unit": "bar"}
